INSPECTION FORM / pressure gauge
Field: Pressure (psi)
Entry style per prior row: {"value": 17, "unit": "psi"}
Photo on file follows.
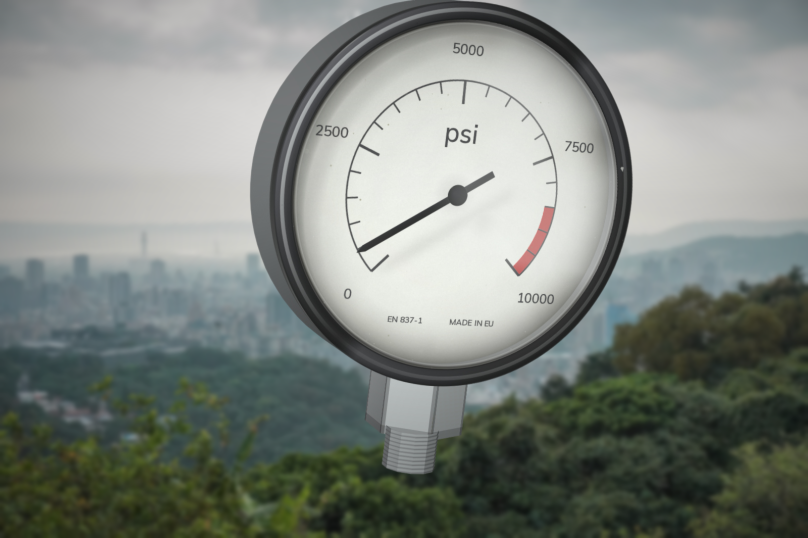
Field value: {"value": 500, "unit": "psi"}
